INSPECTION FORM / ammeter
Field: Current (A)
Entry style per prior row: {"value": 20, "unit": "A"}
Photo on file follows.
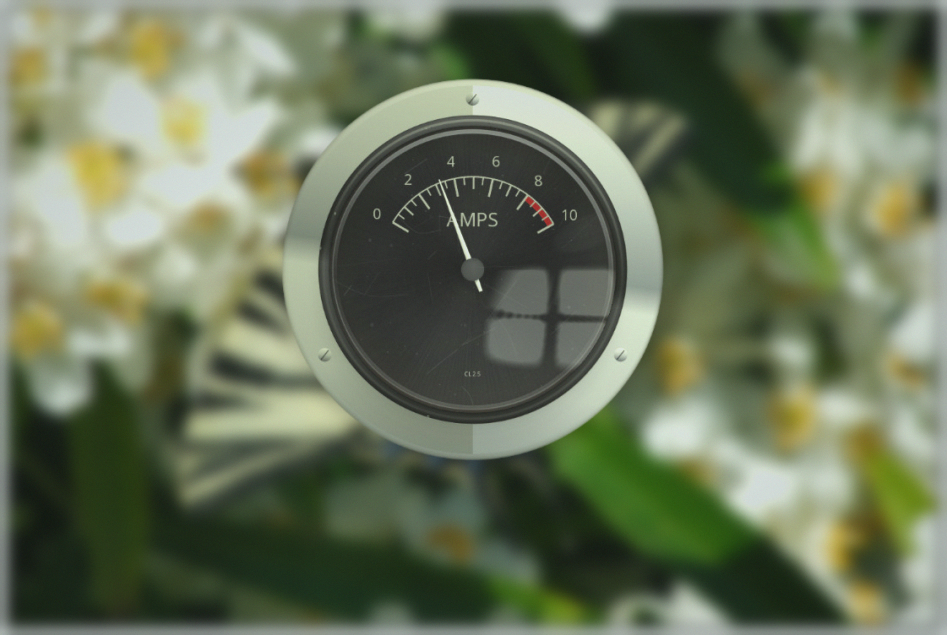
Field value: {"value": 3.25, "unit": "A"}
